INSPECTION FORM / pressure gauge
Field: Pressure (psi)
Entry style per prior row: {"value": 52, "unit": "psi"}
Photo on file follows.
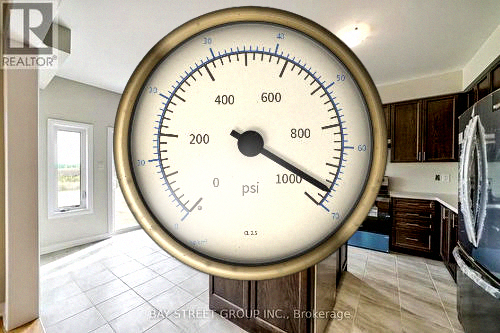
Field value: {"value": 960, "unit": "psi"}
